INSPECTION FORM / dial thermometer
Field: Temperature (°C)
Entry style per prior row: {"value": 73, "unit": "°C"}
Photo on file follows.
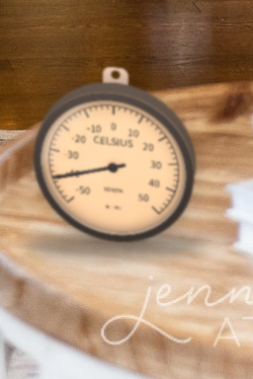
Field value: {"value": -40, "unit": "°C"}
